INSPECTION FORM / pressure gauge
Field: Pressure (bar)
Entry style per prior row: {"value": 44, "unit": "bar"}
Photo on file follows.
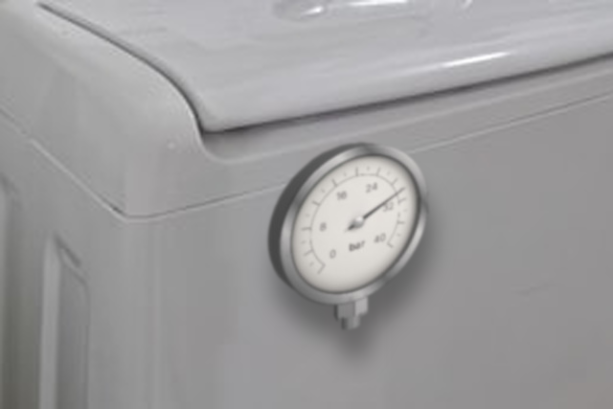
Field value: {"value": 30, "unit": "bar"}
